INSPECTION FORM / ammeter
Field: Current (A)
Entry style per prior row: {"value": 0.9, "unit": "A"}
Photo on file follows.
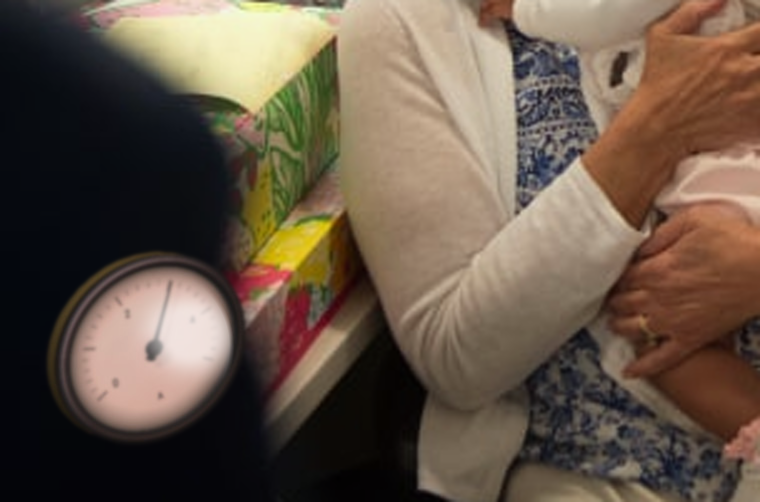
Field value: {"value": 3, "unit": "A"}
